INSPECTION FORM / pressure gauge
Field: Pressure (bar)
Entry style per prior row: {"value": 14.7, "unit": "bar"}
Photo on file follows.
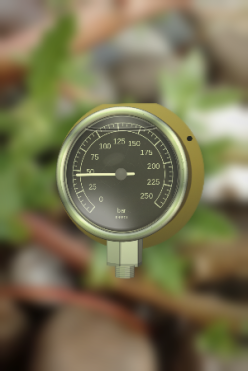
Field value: {"value": 45, "unit": "bar"}
